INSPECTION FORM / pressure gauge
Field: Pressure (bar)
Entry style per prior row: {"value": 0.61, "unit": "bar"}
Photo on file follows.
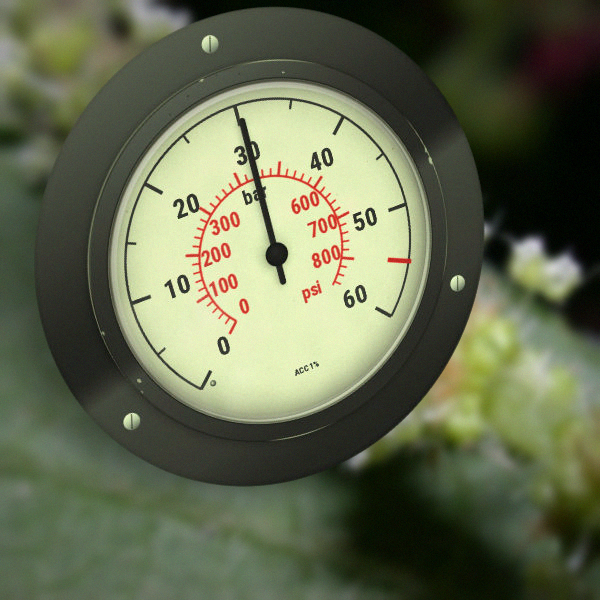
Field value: {"value": 30, "unit": "bar"}
